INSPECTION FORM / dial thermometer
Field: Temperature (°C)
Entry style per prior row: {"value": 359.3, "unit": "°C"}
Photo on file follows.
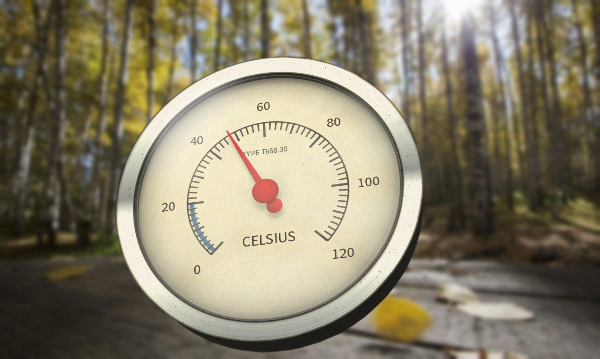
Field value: {"value": 48, "unit": "°C"}
